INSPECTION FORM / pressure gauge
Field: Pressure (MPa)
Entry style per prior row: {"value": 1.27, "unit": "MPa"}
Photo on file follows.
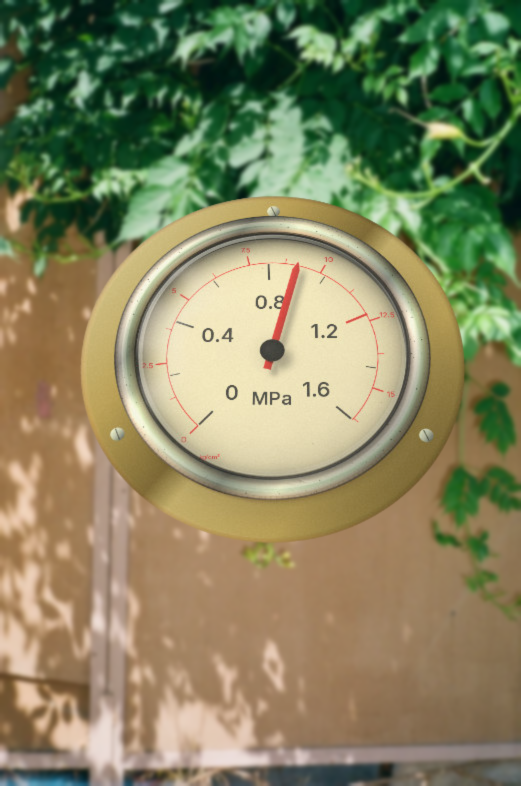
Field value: {"value": 0.9, "unit": "MPa"}
